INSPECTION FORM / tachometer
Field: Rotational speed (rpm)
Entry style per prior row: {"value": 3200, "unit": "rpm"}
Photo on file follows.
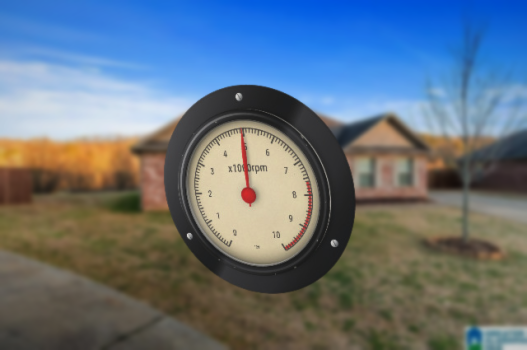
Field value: {"value": 5000, "unit": "rpm"}
